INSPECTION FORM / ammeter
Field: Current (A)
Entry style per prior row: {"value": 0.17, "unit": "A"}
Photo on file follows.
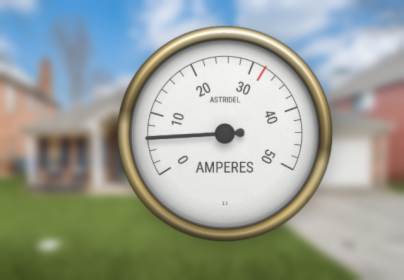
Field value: {"value": 6, "unit": "A"}
